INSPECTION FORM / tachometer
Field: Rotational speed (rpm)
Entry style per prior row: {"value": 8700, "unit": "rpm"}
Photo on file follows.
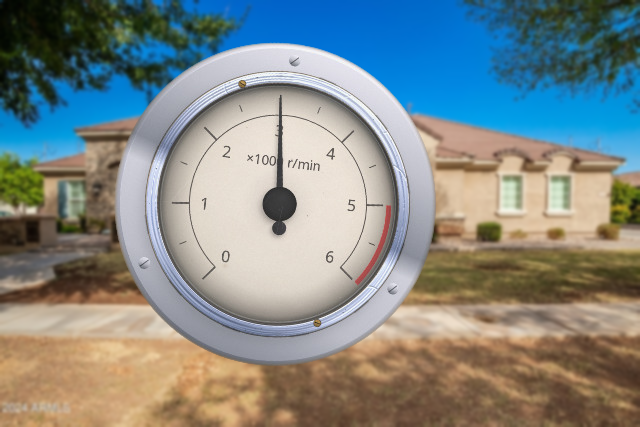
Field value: {"value": 3000, "unit": "rpm"}
